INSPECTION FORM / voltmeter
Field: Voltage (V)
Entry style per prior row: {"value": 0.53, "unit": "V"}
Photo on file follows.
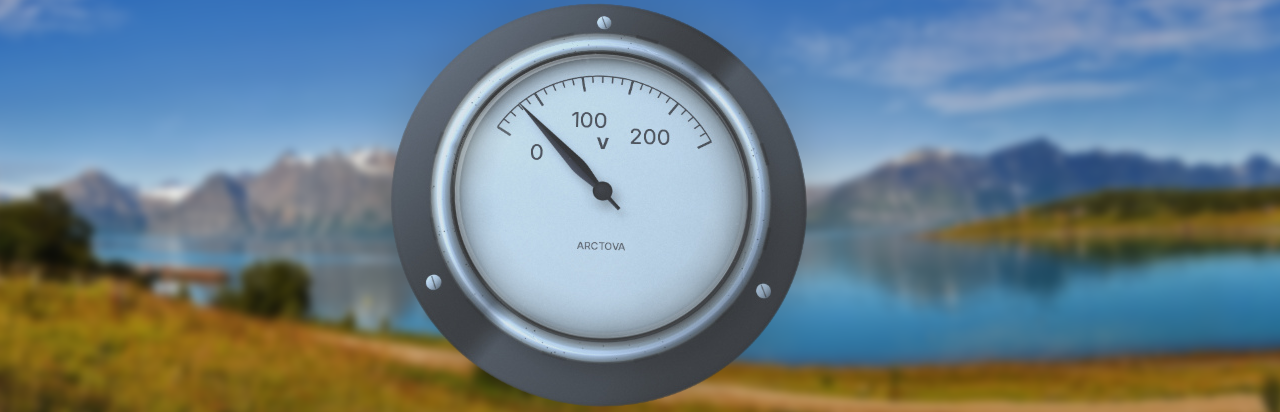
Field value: {"value": 30, "unit": "V"}
